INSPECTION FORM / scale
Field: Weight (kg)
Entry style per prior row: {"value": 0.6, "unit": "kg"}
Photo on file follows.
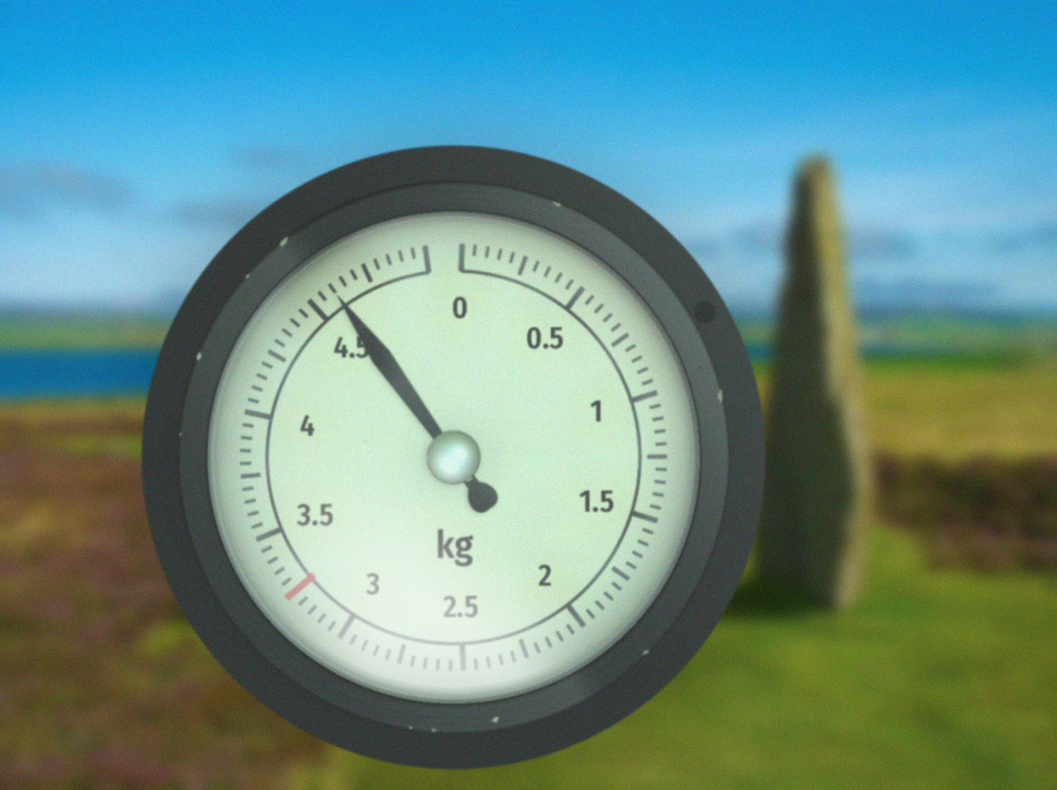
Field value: {"value": 4.6, "unit": "kg"}
